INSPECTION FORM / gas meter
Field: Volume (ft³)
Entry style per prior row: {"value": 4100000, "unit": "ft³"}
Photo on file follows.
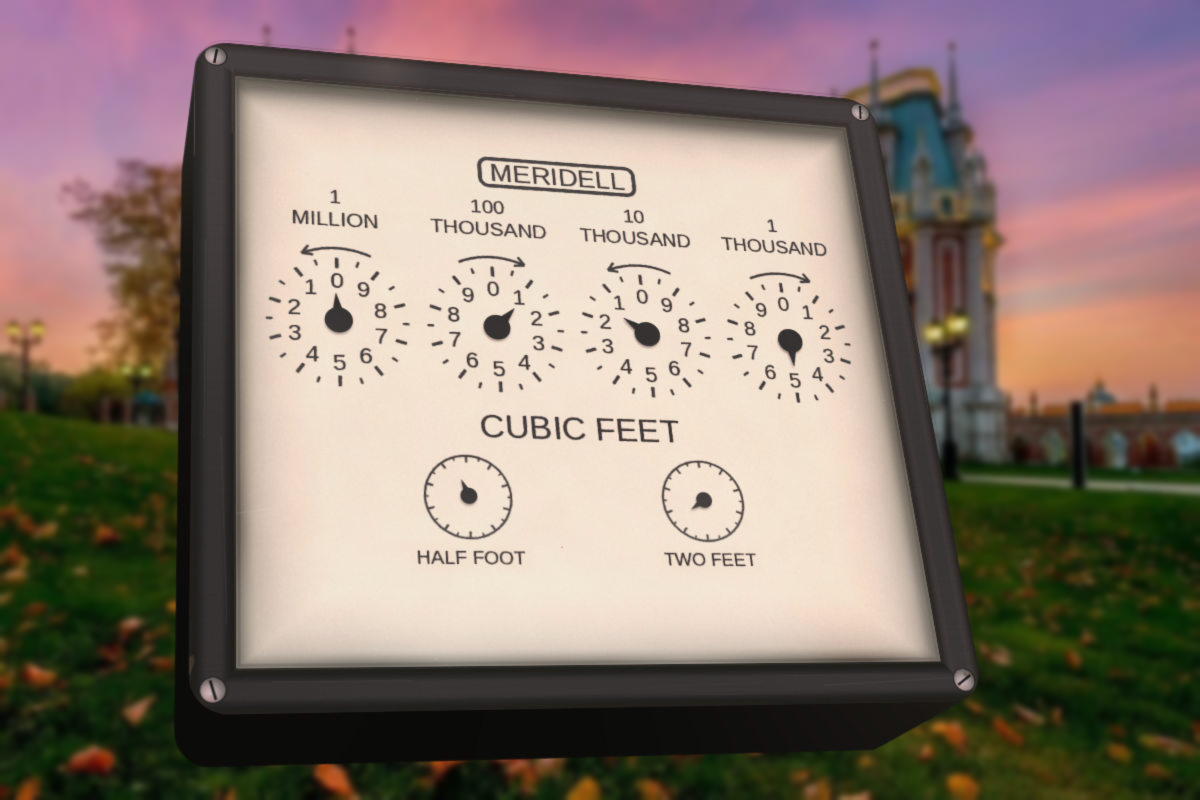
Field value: {"value": 11500, "unit": "ft³"}
